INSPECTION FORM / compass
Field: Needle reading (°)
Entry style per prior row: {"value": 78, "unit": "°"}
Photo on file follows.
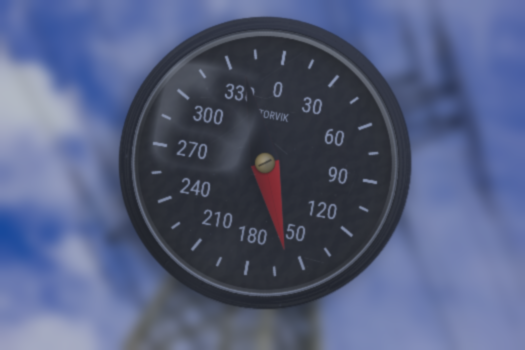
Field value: {"value": 157.5, "unit": "°"}
